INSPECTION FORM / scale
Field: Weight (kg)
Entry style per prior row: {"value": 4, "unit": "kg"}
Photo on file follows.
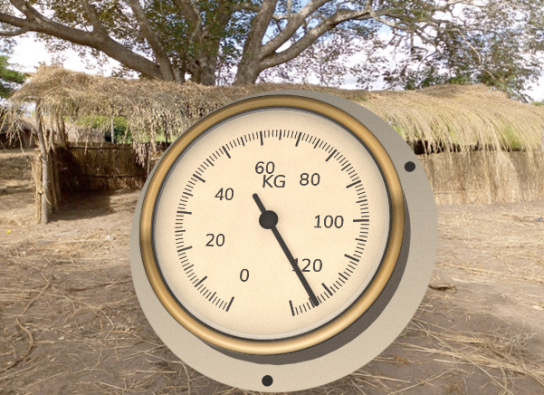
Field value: {"value": 124, "unit": "kg"}
